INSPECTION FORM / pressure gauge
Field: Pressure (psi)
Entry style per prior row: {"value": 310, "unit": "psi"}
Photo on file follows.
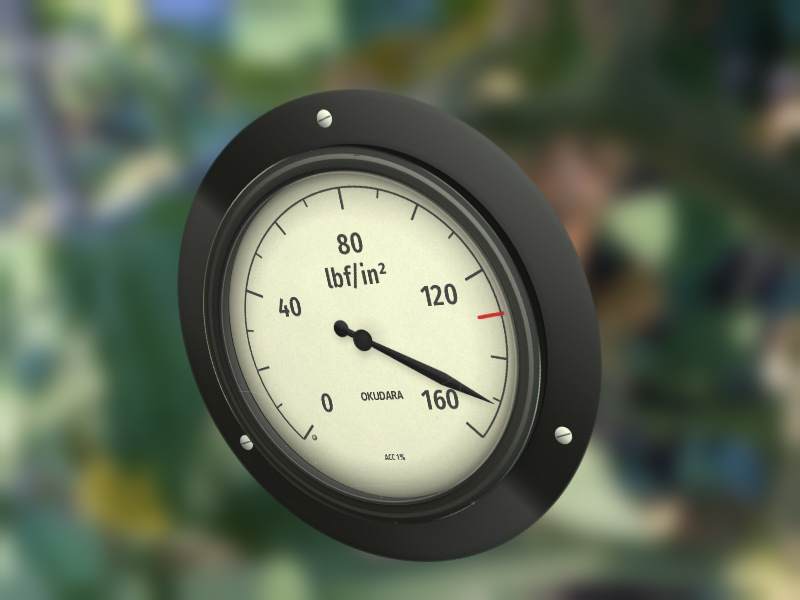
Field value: {"value": 150, "unit": "psi"}
